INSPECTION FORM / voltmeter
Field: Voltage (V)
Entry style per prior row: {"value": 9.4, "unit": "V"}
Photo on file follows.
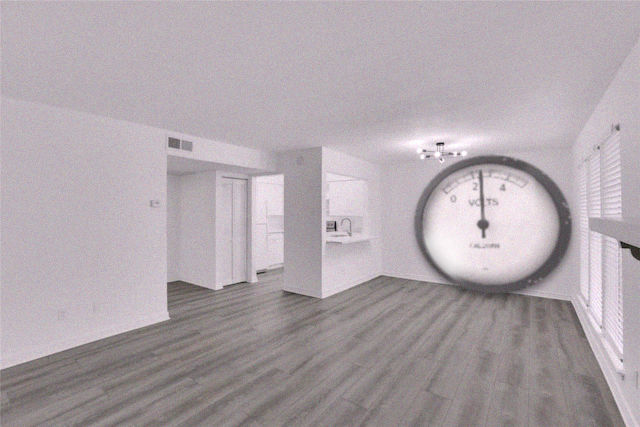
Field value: {"value": 2.5, "unit": "V"}
